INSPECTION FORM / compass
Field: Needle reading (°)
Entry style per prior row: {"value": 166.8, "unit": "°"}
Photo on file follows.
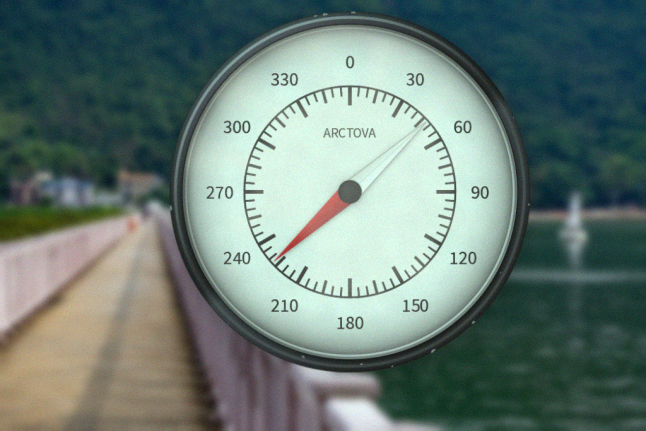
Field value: {"value": 227.5, "unit": "°"}
